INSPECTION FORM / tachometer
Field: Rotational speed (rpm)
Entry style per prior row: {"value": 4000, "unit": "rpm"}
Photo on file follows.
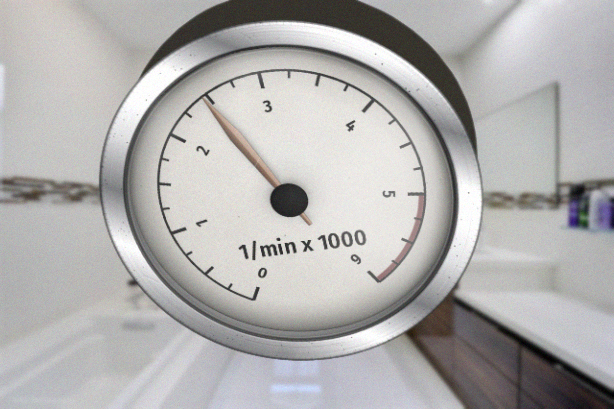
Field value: {"value": 2500, "unit": "rpm"}
